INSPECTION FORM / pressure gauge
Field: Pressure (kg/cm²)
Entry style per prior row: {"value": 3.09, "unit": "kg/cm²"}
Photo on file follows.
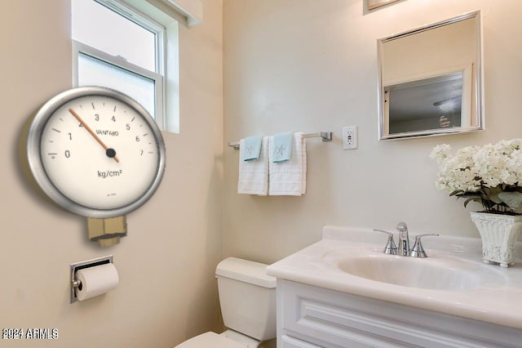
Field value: {"value": 2, "unit": "kg/cm²"}
